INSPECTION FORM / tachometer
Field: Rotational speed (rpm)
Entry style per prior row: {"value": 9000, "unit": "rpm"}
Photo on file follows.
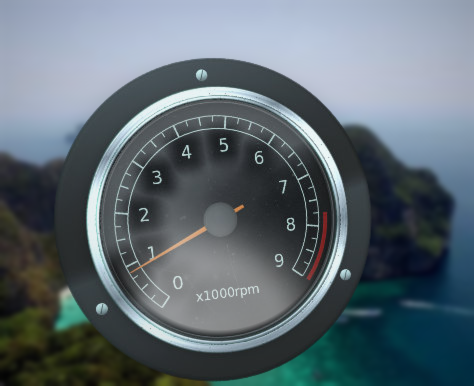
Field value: {"value": 875, "unit": "rpm"}
